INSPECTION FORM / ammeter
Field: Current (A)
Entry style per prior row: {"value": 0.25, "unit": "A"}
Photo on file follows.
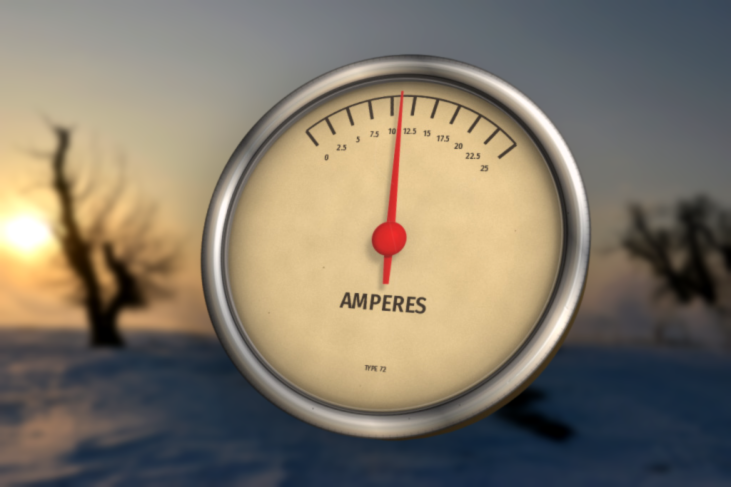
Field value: {"value": 11.25, "unit": "A"}
